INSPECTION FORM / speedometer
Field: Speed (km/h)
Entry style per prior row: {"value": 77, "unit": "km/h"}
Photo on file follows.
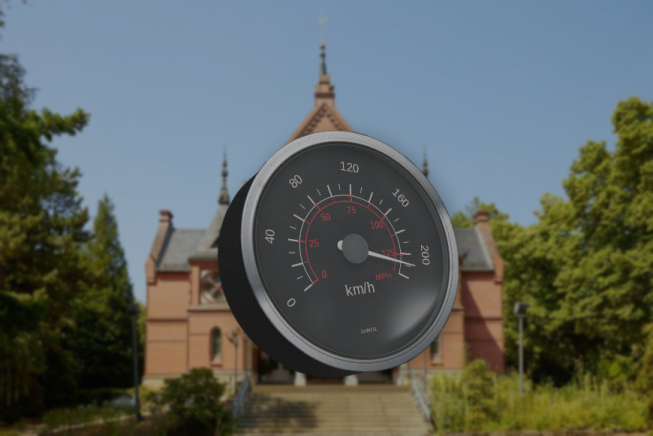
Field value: {"value": 210, "unit": "km/h"}
